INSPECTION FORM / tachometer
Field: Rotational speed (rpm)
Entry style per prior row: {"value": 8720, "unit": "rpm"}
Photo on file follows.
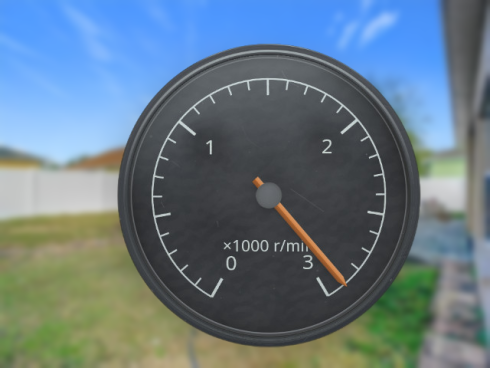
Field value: {"value": 2900, "unit": "rpm"}
